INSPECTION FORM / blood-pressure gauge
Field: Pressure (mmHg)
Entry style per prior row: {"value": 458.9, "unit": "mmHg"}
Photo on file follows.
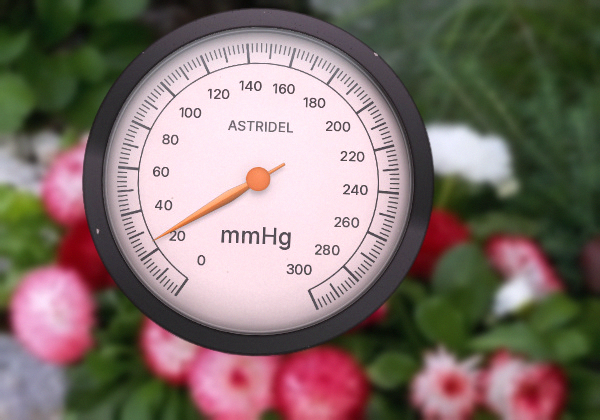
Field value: {"value": 24, "unit": "mmHg"}
